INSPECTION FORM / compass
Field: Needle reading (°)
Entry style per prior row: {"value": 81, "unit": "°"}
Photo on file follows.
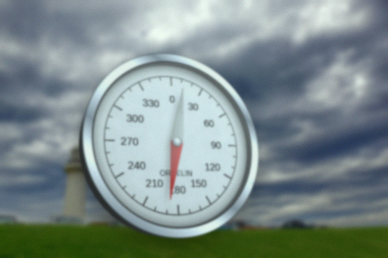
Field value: {"value": 190, "unit": "°"}
